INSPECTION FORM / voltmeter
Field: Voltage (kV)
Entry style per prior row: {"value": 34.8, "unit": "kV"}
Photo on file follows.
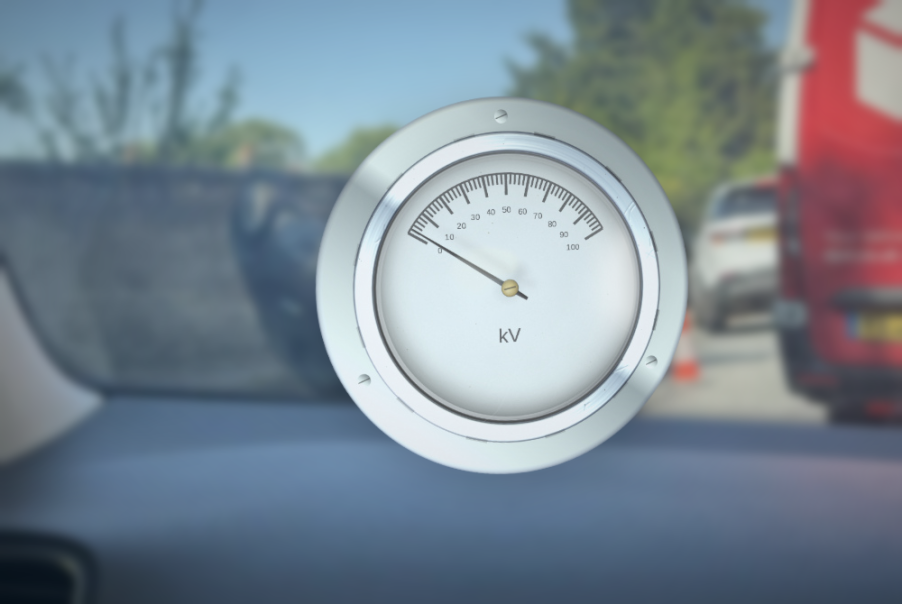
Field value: {"value": 2, "unit": "kV"}
